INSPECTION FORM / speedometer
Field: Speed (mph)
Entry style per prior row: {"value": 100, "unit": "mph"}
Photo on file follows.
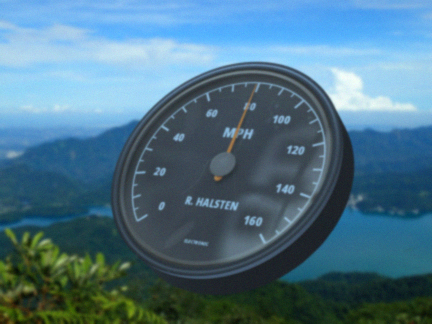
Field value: {"value": 80, "unit": "mph"}
